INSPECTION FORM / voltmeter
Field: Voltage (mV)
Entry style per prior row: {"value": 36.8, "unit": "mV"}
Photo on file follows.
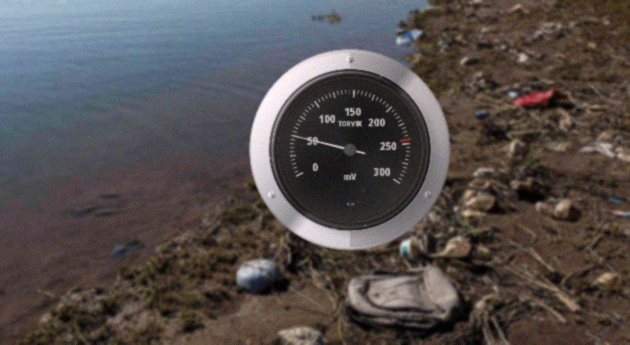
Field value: {"value": 50, "unit": "mV"}
